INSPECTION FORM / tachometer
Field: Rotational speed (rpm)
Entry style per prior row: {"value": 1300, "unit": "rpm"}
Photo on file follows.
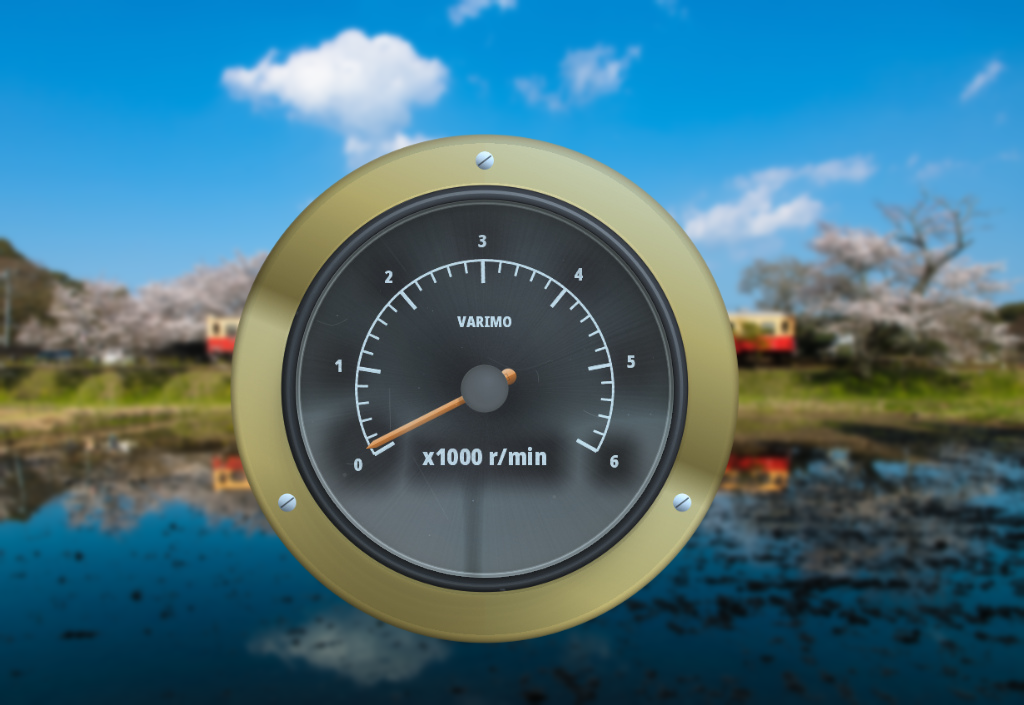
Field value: {"value": 100, "unit": "rpm"}
